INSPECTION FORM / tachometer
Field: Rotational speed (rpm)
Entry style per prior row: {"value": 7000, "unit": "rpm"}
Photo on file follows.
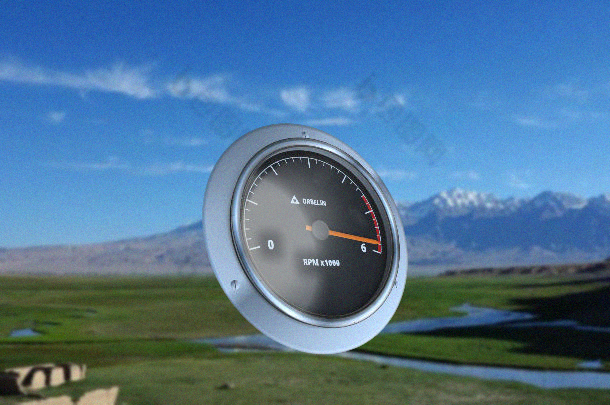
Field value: {"value": 5800, "unit": "rpm"}
